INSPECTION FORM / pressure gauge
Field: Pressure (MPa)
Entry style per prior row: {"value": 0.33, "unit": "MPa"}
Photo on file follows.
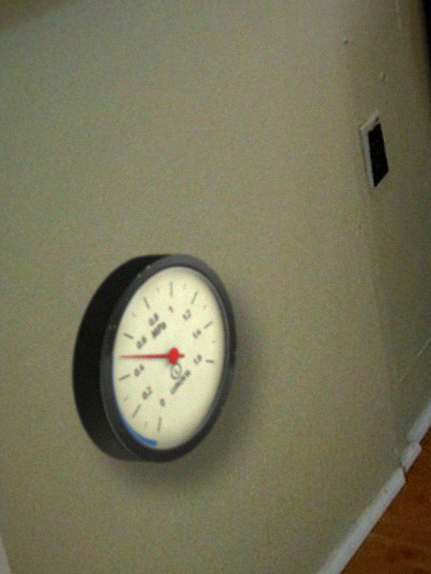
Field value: {"value": 0.5, "unit": "MPa"}
